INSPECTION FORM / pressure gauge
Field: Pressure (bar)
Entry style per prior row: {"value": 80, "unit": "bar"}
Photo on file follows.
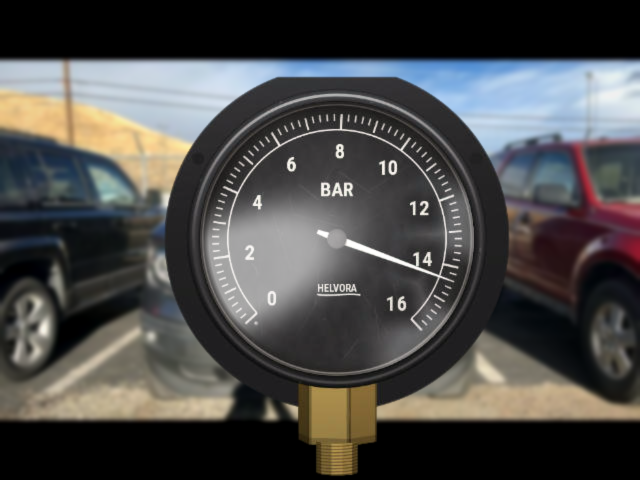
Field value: {"value": 14.4, "unit": "bar"}
